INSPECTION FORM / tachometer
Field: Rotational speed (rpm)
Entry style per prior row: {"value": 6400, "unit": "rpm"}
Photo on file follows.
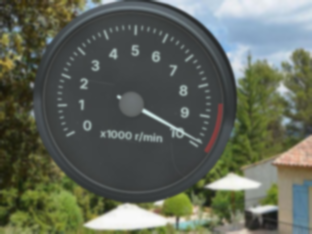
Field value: {"value": 9800, "unit": "rpm"}
